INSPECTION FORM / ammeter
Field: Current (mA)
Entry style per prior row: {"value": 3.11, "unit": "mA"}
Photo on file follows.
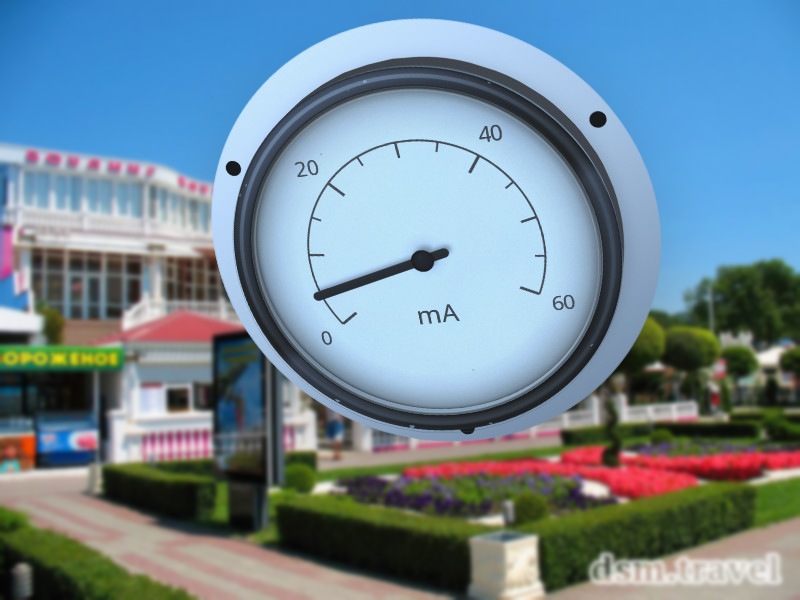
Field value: {"value": 5, "unit": "mA"}
